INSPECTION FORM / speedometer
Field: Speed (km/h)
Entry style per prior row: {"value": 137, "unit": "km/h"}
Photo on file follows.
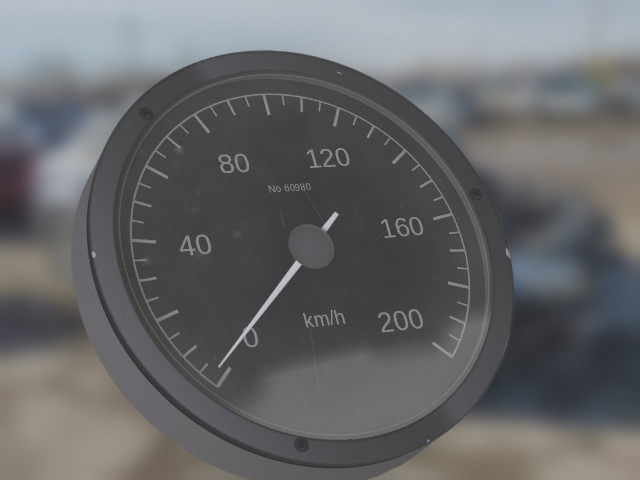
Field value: {"value": 2.5, "unit": "km/h"}
